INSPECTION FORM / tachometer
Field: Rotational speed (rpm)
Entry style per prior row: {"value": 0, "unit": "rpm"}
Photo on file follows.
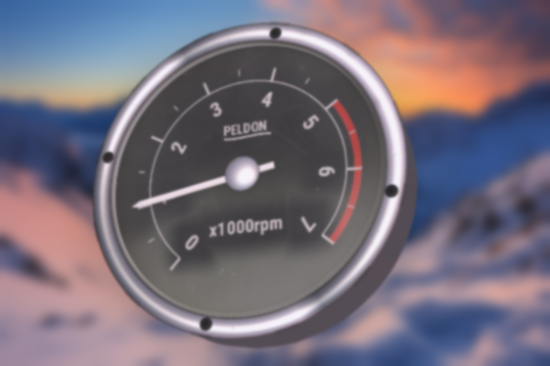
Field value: {"value": 1000, "unit": "rpm"}
